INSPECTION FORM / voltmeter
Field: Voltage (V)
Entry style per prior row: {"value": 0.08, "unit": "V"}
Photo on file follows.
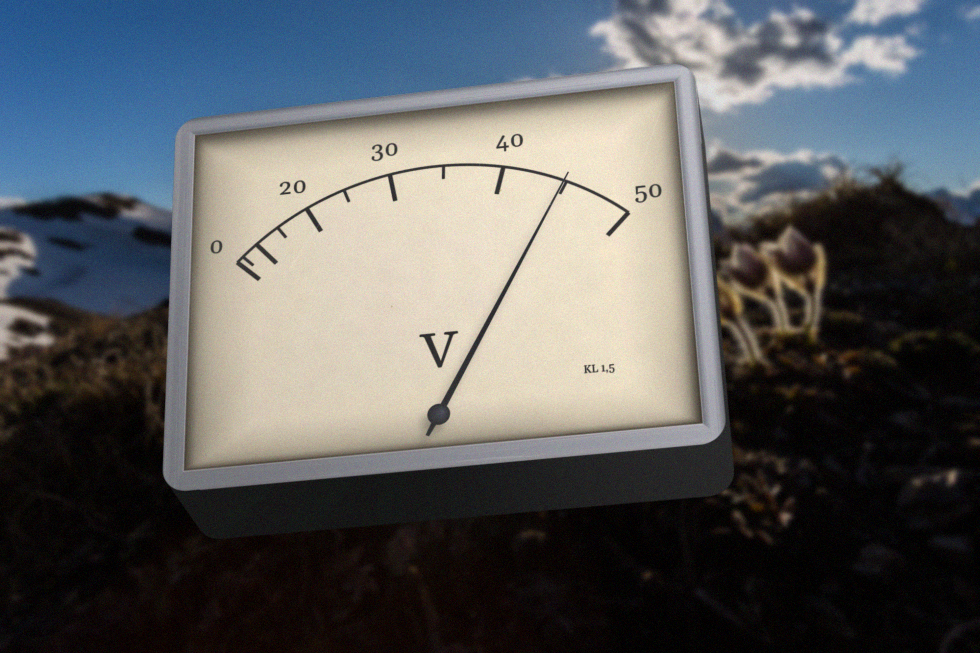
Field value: {"value": 45, "unit": "V"}
